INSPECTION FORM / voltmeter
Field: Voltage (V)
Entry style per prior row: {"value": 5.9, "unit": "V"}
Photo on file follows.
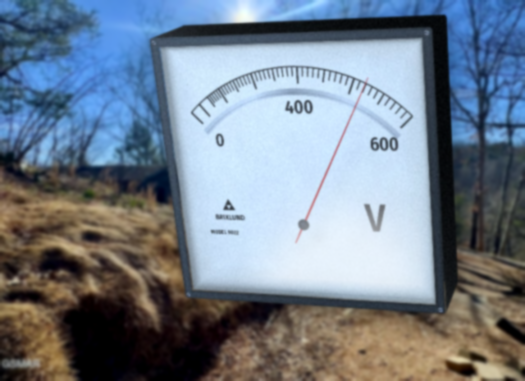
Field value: {"value": 520, "unit": "V"}
